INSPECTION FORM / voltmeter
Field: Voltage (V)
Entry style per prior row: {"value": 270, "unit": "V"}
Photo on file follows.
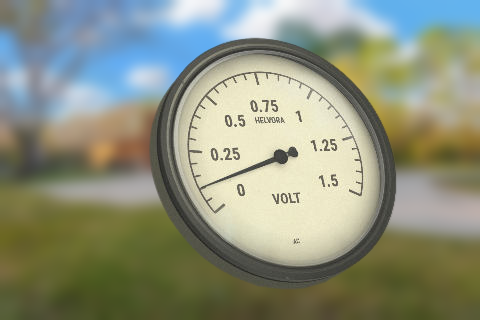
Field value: {"value": 0.1, "unit": "V"}
